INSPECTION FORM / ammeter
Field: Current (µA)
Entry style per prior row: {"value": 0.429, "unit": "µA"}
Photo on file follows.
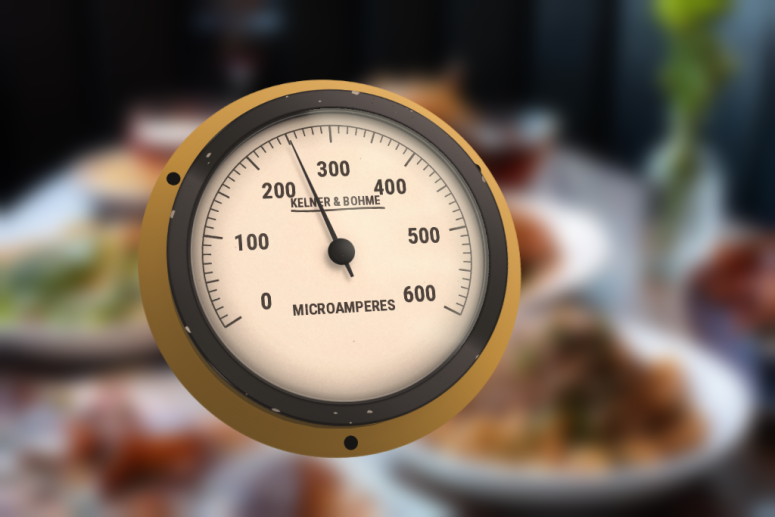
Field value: {"value": 250, "unit": "µA"}
